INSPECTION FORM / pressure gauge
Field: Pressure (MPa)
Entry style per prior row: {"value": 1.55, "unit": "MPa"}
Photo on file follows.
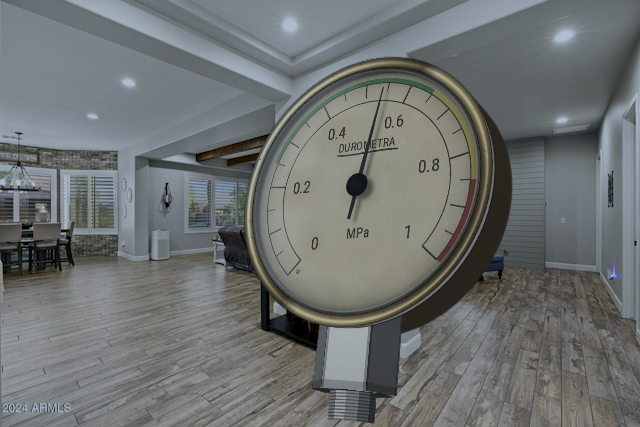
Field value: {"value": 0.55, "unit": "MPa"}
